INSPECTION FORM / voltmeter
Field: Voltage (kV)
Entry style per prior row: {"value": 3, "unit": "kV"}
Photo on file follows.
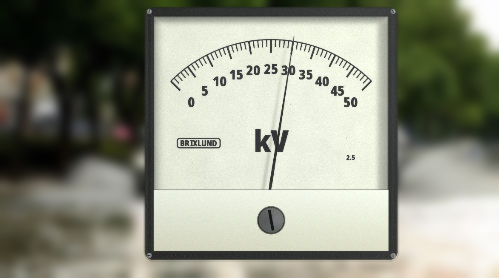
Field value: {"value": 30, "unit": "kV"}
